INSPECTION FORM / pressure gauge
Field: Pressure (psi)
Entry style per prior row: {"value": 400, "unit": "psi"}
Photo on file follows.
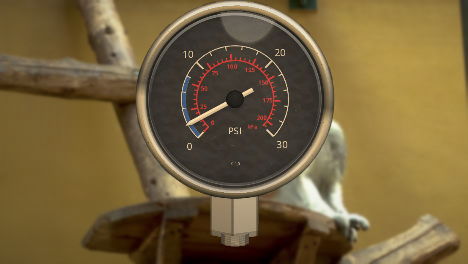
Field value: {"value": 2, "unit": "psi"}
